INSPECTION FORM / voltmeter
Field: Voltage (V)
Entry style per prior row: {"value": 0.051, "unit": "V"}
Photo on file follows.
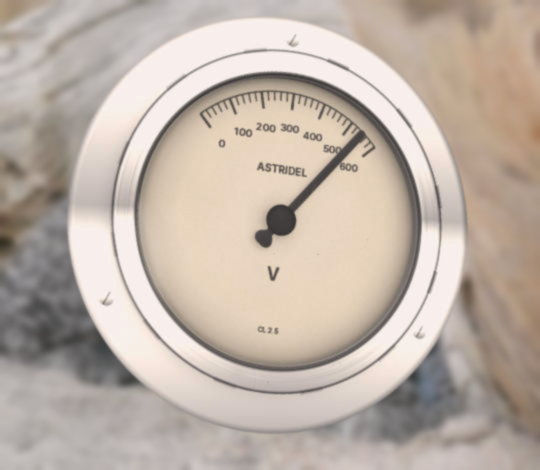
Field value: {"value": 540, "unit": "V"}
